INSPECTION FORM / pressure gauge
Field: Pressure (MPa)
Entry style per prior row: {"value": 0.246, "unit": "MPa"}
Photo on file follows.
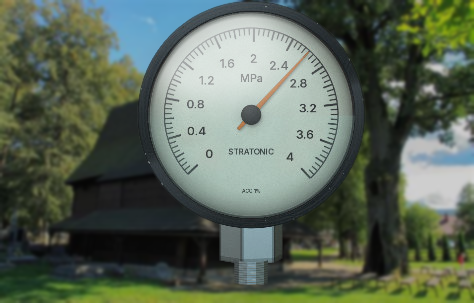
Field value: {"value": 2.6, "unit": "MPa"}
